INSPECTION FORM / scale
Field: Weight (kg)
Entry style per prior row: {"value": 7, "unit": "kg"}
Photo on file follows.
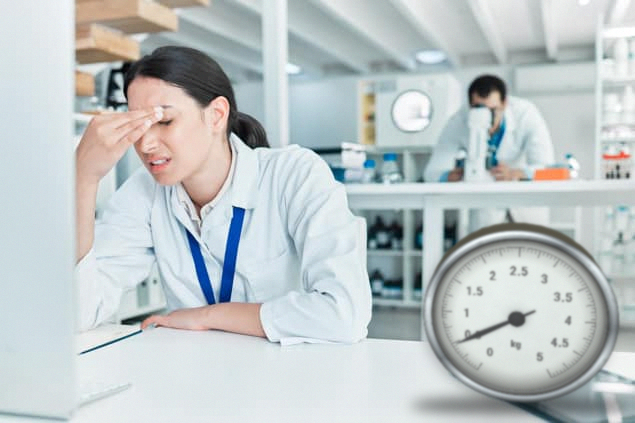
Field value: {"value": 0.5, "unit": "kg"}
